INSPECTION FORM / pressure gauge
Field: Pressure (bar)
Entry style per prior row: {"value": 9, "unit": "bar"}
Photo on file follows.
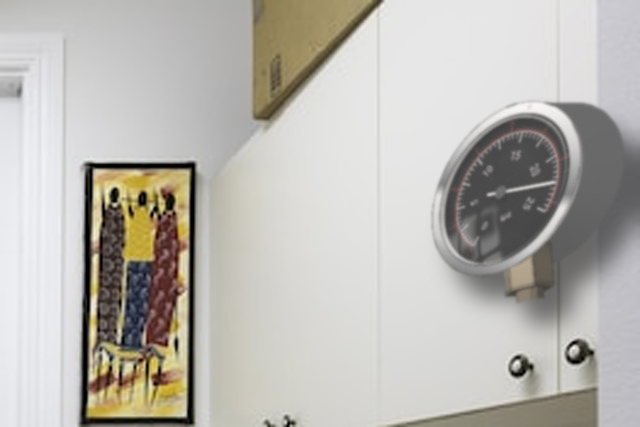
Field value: {"value": 22.5, "unit": "bar"}
